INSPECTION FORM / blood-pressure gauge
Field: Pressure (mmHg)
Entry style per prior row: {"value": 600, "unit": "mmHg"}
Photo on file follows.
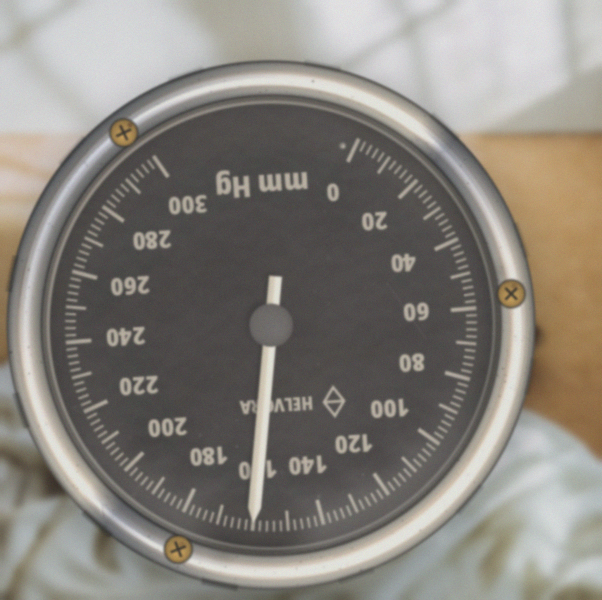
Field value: {"value": 160, "unit": "mmHg"}
